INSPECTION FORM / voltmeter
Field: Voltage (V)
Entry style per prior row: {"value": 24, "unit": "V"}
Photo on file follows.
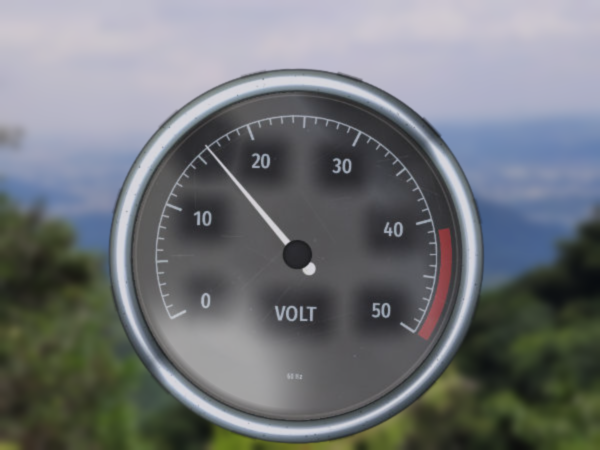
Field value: {"value": 16, "unit": "V"}
